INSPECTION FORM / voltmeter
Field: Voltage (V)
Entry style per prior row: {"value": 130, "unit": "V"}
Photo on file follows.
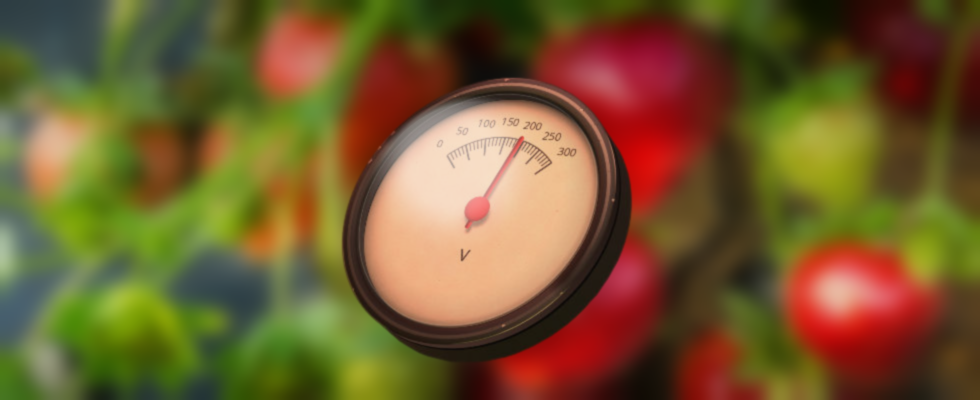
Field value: {"value": 200, "unit": "V"}
